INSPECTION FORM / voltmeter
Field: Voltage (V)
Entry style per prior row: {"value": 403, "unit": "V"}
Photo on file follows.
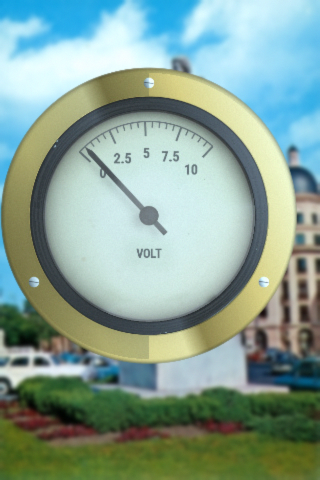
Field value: {"value": 0.5, "unit": "V"}
